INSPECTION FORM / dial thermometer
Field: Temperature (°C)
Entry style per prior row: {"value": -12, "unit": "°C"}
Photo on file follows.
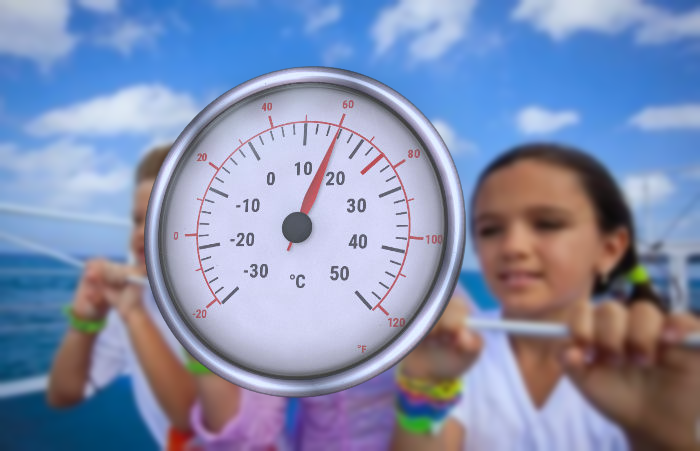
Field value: {"value": 16, "unit": "°C"}
